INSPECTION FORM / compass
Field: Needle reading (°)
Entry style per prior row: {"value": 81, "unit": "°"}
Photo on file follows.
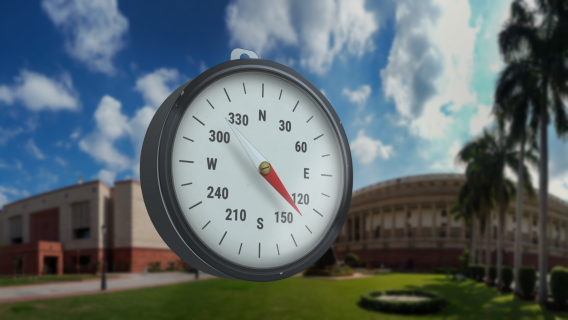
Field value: {"value": 135, "unit": "°"}
